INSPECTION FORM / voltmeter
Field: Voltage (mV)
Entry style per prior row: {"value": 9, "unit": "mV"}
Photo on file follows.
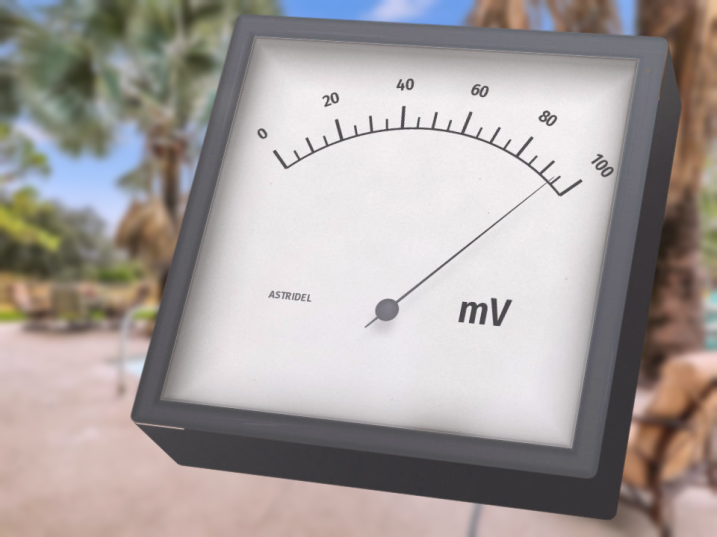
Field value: {"value": 95, "unit": "mV"}
